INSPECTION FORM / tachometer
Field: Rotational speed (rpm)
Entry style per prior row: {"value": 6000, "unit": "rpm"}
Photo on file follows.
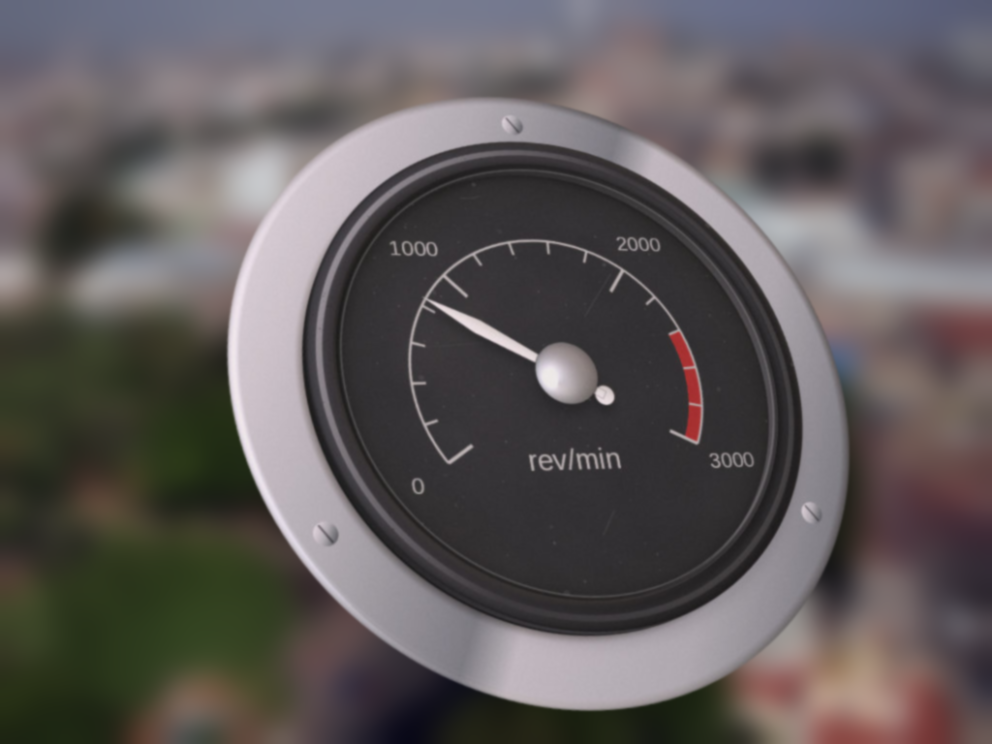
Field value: {"value": 800, "unit": "rpm"}
